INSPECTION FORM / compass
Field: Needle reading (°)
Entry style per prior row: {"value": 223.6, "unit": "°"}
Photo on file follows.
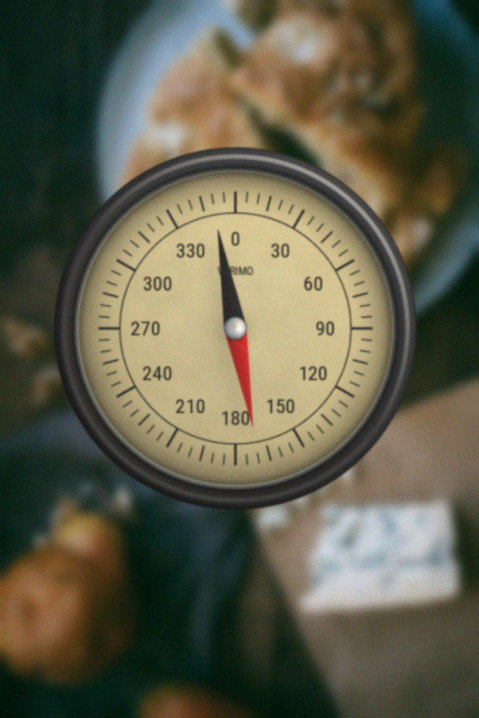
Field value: {"value": 170, "unit": "°"}
